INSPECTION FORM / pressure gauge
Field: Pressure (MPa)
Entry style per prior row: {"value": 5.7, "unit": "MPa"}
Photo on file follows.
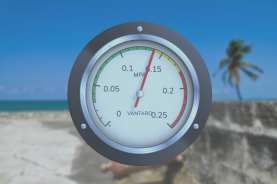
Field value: {"value": 0.14, "unit": "MPa"}
